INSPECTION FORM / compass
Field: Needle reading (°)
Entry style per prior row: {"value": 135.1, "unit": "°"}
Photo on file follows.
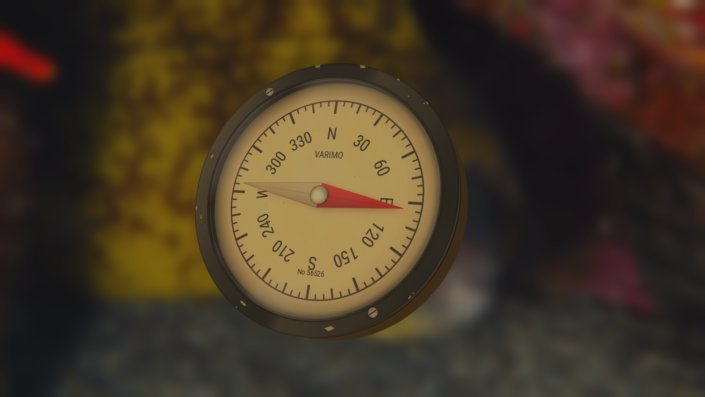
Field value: {"value": 95, "unit": "°"}
